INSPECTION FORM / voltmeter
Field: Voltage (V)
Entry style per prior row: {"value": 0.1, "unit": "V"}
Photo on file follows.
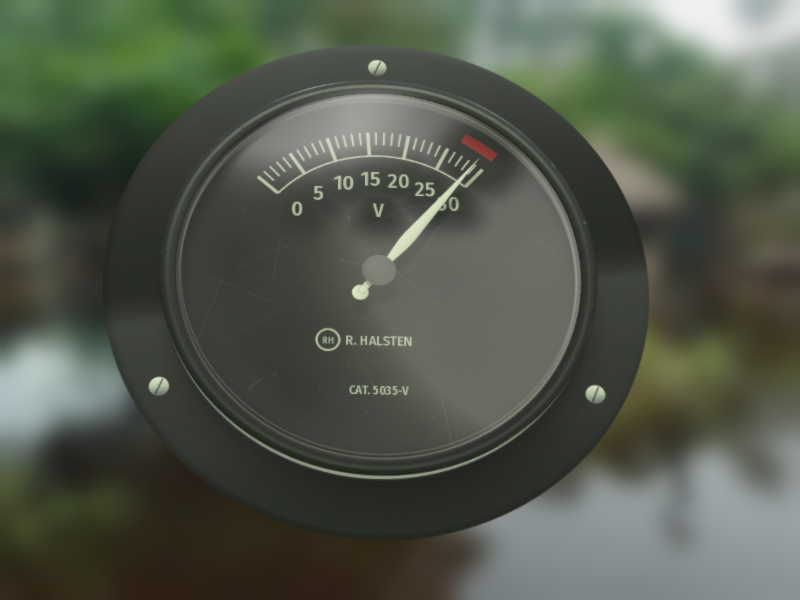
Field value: {"value": 29, "unit": "V"}
